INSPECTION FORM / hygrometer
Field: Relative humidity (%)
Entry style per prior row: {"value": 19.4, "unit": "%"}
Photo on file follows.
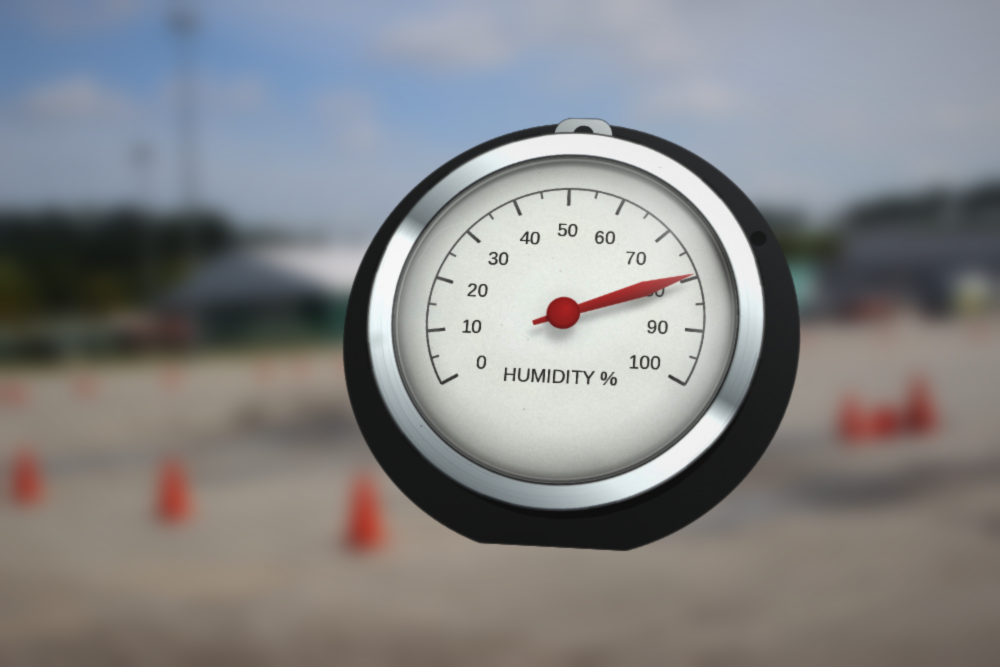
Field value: {"value": 80, "unit": "%"}
